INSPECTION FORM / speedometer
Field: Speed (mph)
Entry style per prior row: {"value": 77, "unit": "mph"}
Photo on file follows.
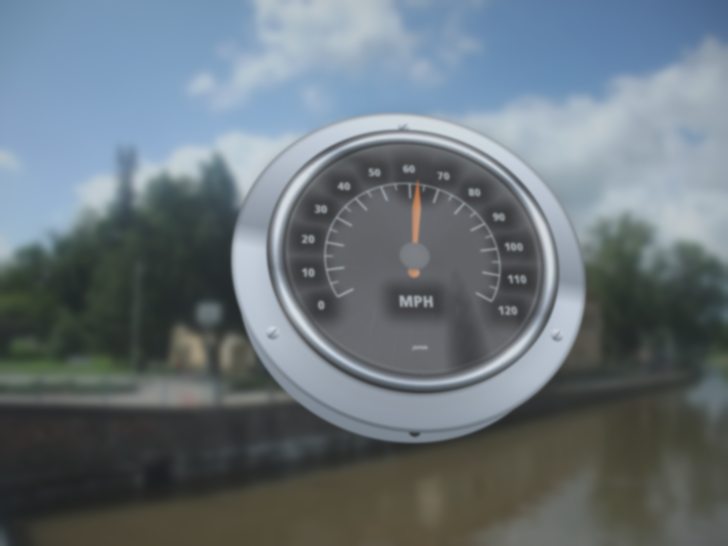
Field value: {"value": 62.5, "unit": "mph"}
